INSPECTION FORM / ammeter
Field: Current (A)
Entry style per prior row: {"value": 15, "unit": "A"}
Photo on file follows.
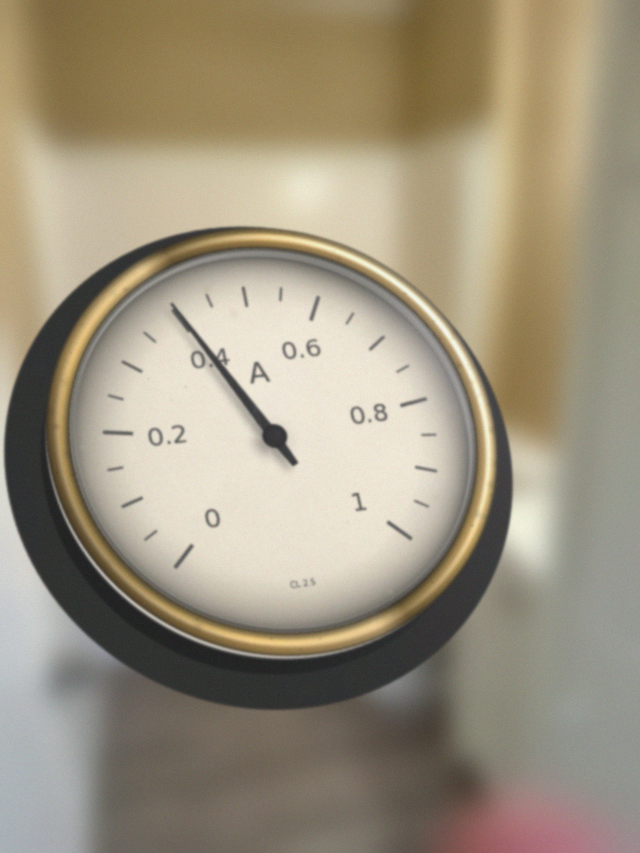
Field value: {"value": 0.4, "unit": "A"}
